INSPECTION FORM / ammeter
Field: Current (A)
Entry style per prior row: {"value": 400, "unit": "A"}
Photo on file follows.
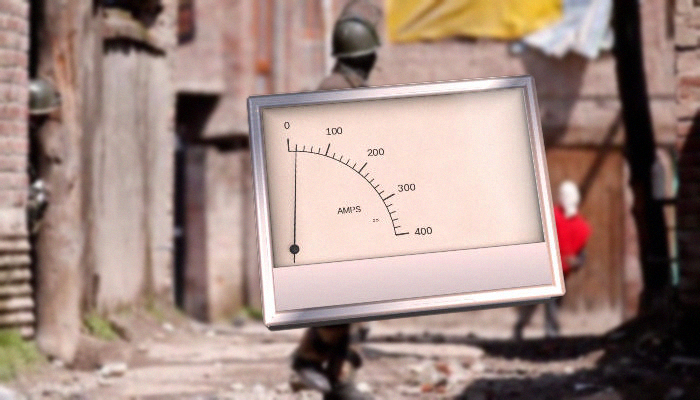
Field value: {"value": 20, "unit": "A"}
